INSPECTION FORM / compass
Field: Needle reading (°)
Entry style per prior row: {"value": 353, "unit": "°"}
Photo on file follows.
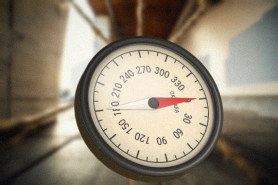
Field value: {"value": 0, "unit": "°"}
